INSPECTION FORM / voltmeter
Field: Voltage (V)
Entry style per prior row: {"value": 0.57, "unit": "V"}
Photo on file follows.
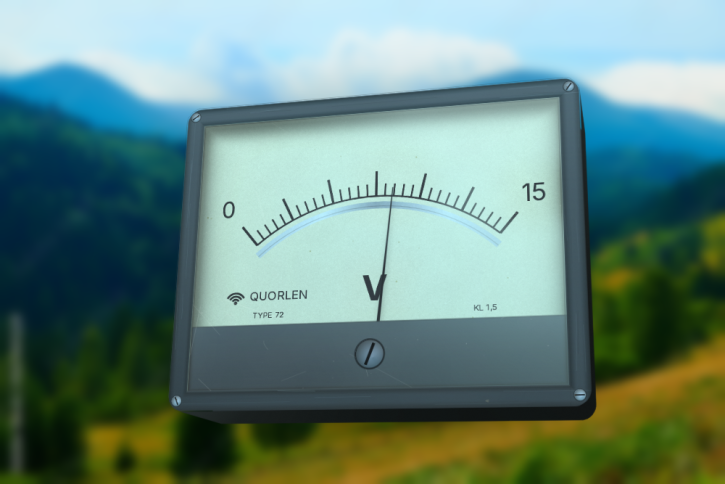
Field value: {"value": 8.5, "unit": "V"}
